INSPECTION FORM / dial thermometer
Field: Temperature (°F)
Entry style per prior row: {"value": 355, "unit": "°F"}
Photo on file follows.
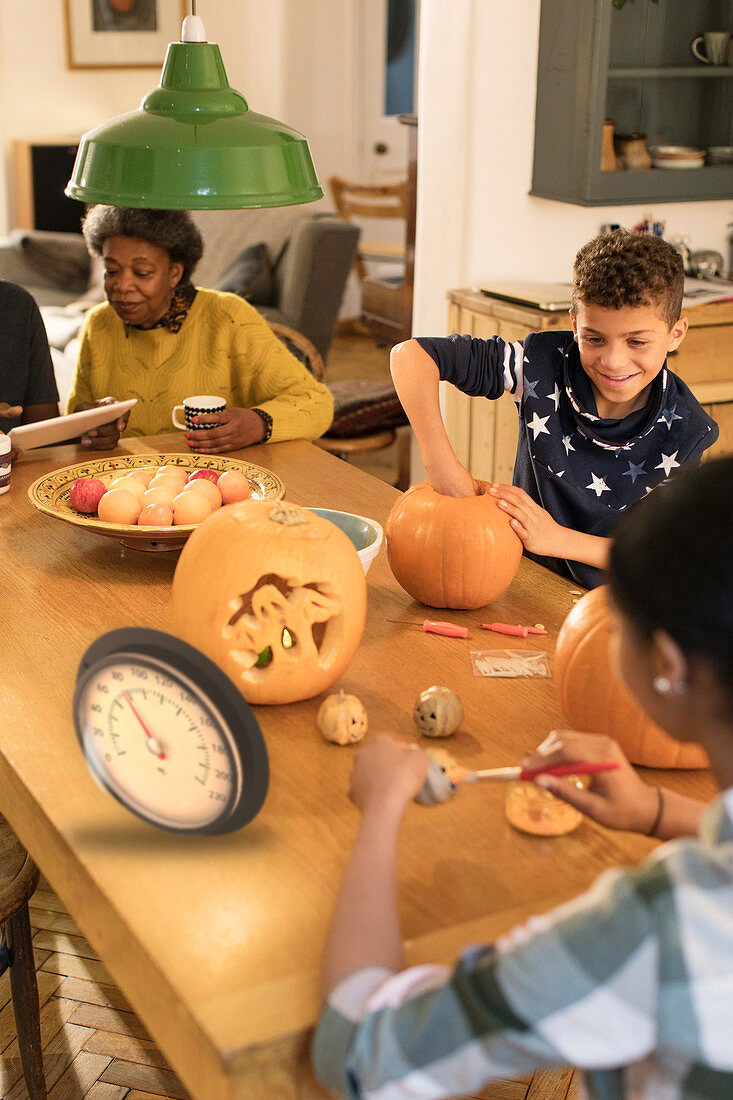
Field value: {"value": 80, "unit": "°F"}
